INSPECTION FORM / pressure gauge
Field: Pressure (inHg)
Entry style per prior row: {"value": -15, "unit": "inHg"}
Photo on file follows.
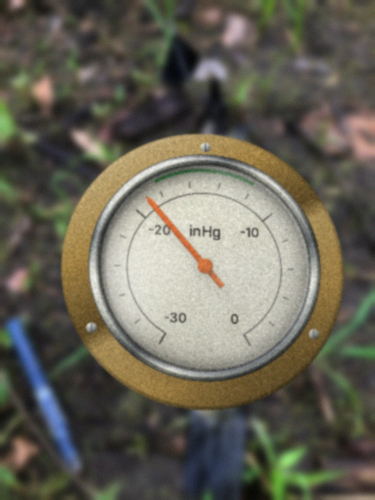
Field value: {"value": -19, "unit": "inHg"}
